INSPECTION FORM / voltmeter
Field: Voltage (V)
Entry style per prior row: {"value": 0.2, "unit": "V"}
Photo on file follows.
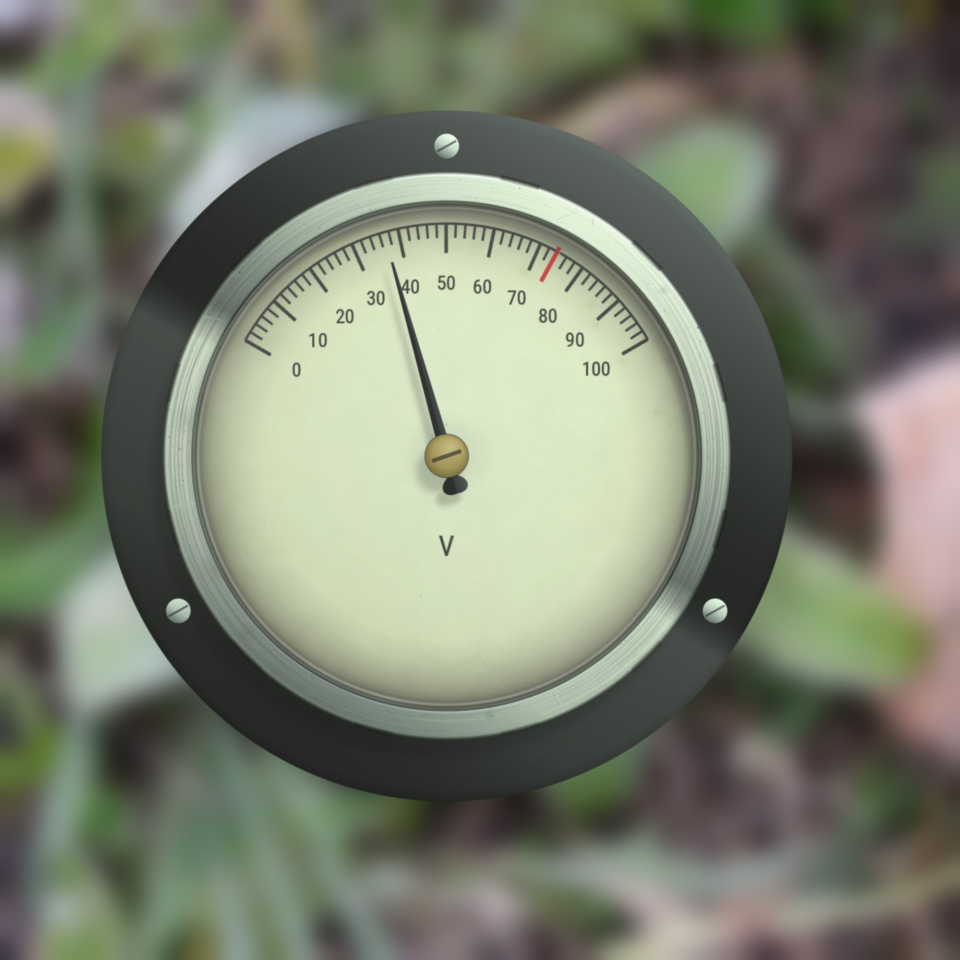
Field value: {"value": 37, "unit": "V"}
